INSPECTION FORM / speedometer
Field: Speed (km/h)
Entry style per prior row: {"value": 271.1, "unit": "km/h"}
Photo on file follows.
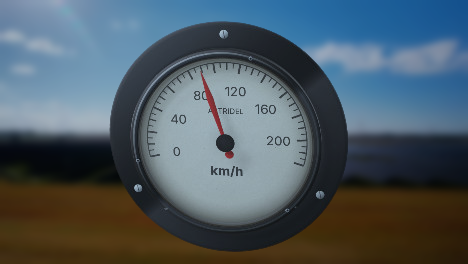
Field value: {"value": 90, "unit": "km/h"}
